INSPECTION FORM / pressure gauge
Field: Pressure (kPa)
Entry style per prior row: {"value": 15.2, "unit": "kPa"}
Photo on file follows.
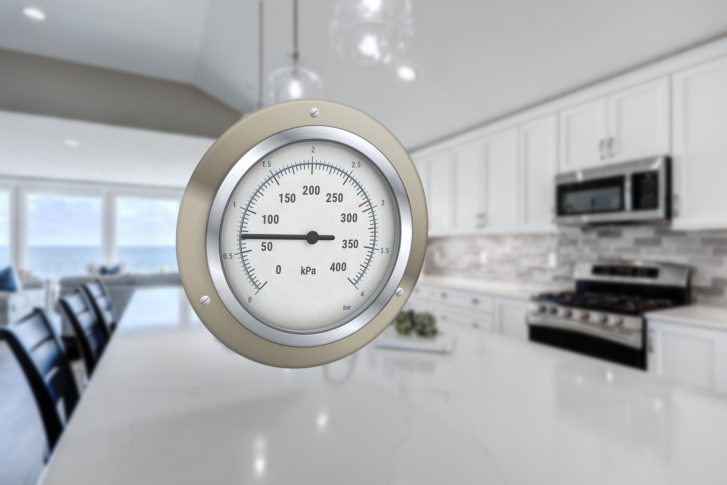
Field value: {"value": 70, "unit": "kPa"}
